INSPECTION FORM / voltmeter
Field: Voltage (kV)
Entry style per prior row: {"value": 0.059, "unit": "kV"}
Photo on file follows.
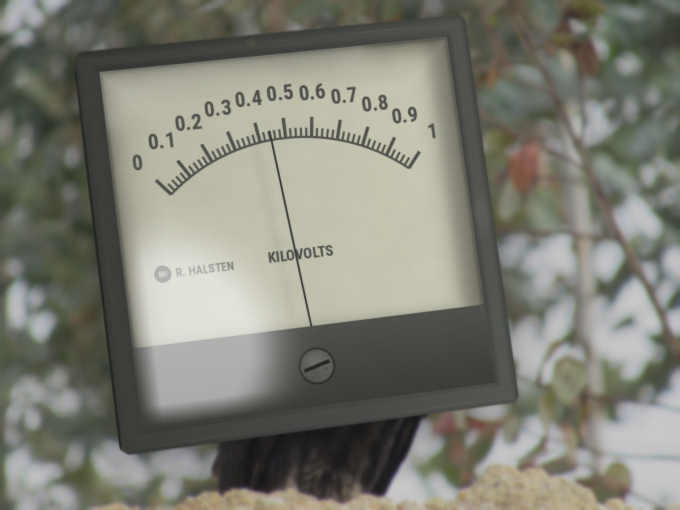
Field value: {"value": 0.44, "unit": "kV"}
